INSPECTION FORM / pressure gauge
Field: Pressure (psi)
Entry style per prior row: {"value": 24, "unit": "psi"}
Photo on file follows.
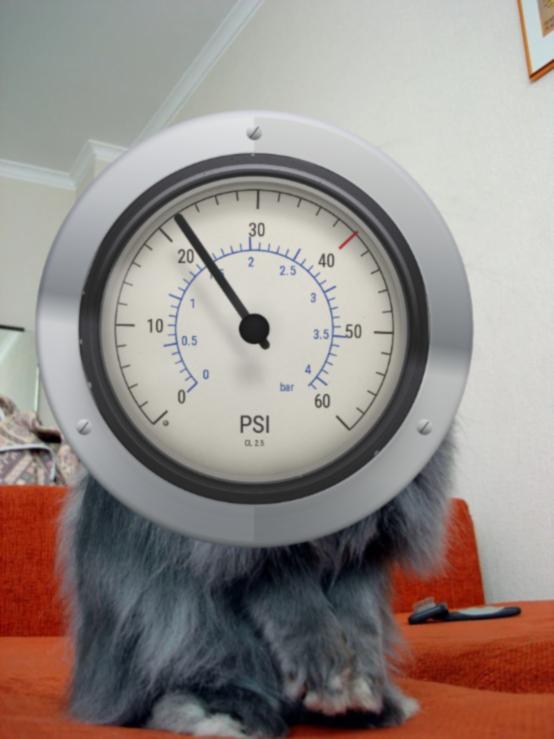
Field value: {"value": 22, "unit": "psi"}
